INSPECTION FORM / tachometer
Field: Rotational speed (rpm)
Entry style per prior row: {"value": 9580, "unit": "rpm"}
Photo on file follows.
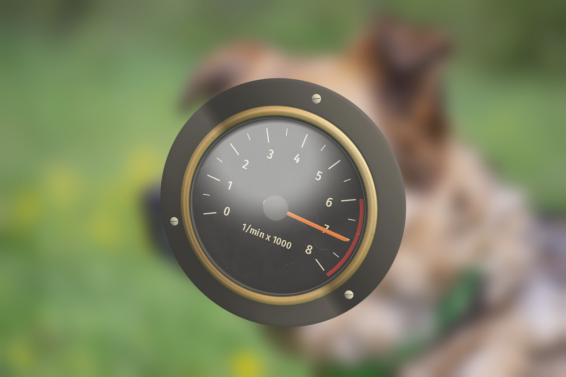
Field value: {"value": 7000, "unit": "rpm"}
